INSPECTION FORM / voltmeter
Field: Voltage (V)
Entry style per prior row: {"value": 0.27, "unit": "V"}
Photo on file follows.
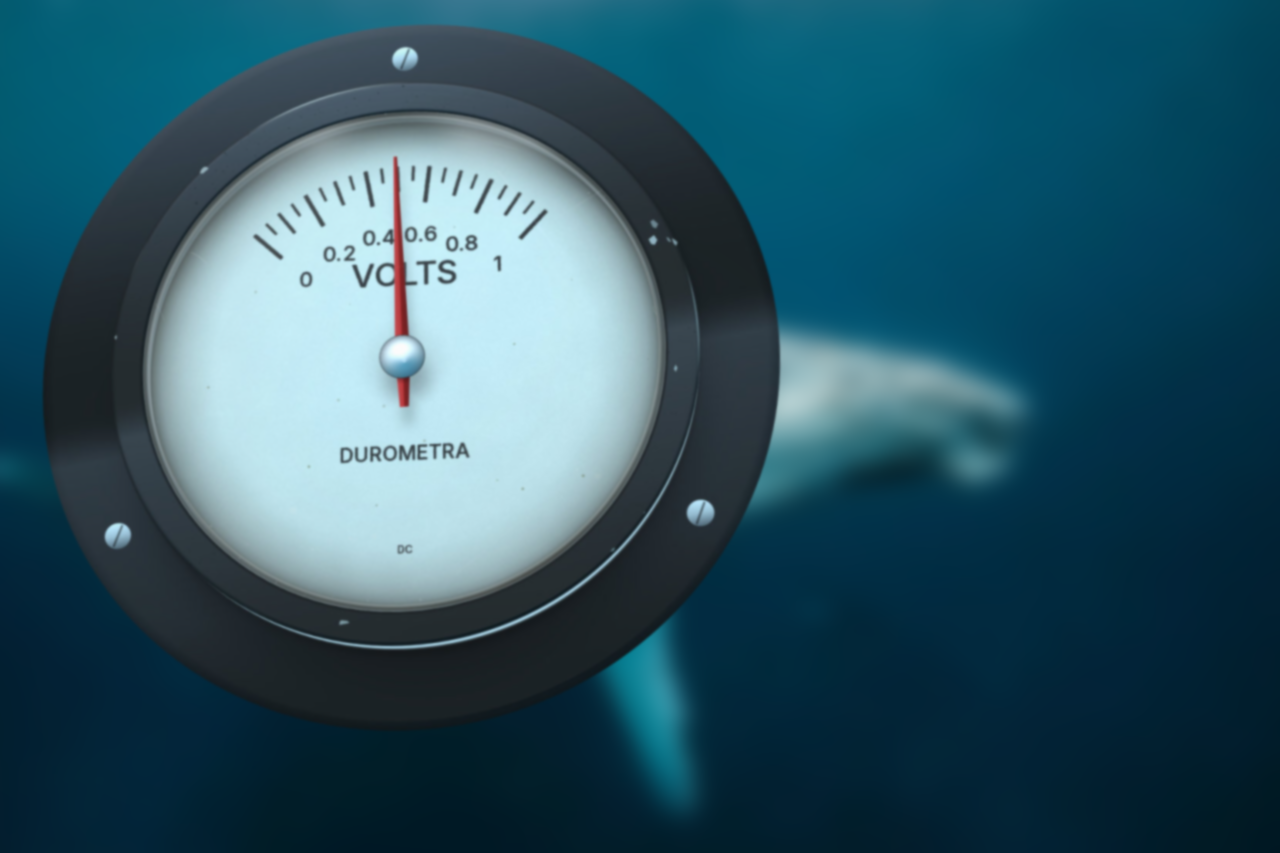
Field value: {"value": 0.5, "unit": "V"}
